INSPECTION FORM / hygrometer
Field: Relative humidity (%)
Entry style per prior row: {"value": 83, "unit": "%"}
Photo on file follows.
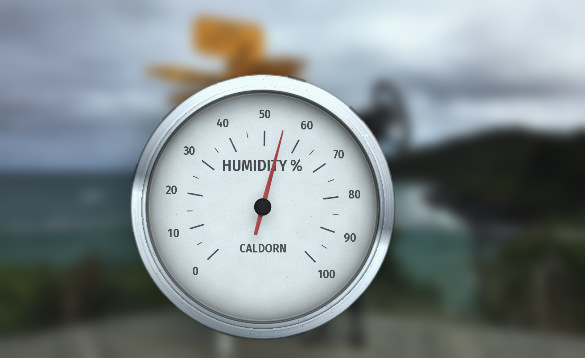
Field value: {"value": 55, "unit": "%"}
